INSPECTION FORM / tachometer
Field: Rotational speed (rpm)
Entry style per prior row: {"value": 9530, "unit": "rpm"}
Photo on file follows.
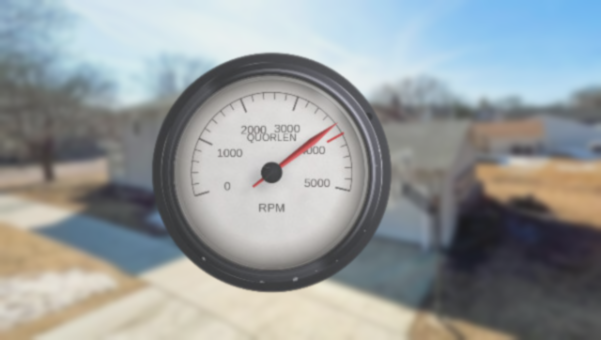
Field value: {"value": 3800, "unit": "rpm"}
